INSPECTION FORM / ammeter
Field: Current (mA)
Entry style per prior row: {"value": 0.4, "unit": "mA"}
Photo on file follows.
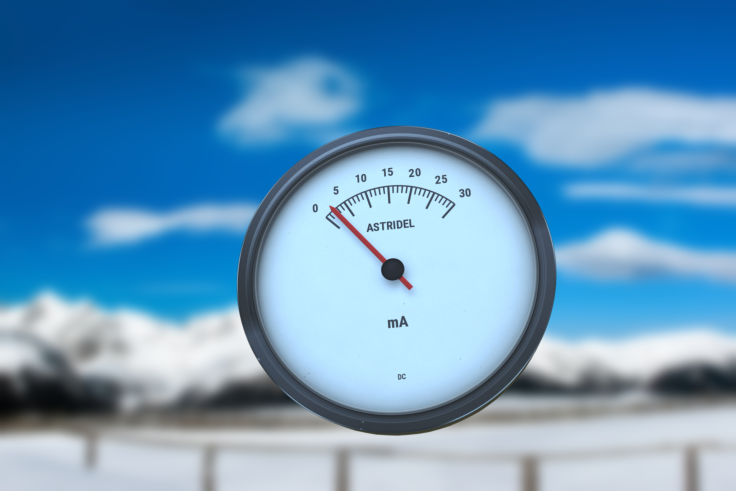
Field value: {"value": 2, "unit": "mA"}
